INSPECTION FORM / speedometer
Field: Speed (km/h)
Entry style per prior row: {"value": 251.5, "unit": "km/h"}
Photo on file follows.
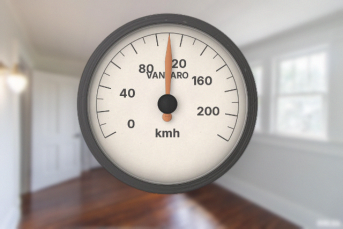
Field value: {"value": 110, "unit": "km/h"}
